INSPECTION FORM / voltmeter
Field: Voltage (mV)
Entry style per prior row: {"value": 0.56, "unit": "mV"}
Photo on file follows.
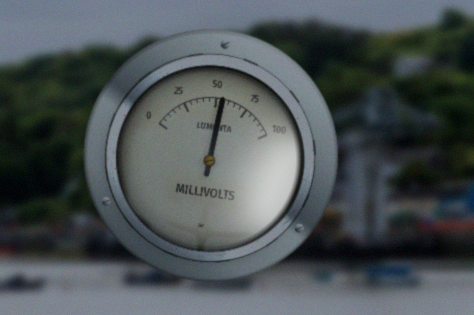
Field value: {"value": 55, "unit": "mV"}
